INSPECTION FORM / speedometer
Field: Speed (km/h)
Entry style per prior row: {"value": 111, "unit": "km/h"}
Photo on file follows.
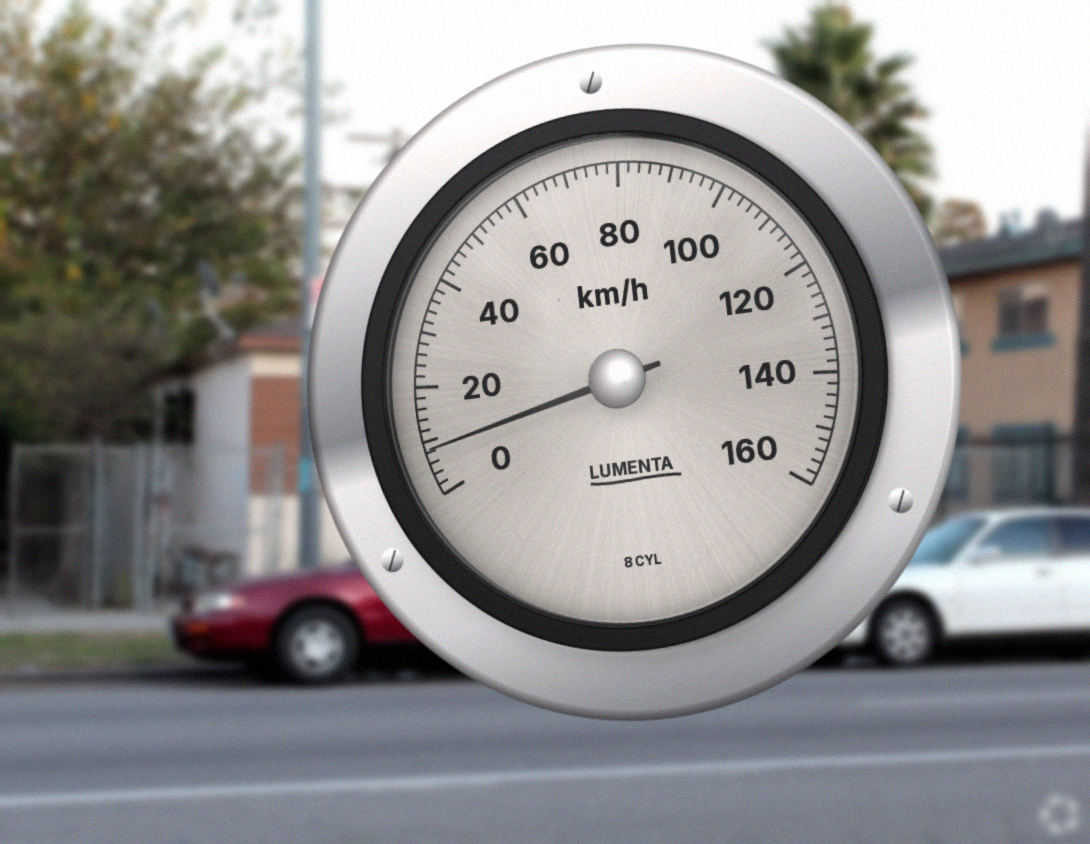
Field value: {"value": 8, "unit": "km/h"}
